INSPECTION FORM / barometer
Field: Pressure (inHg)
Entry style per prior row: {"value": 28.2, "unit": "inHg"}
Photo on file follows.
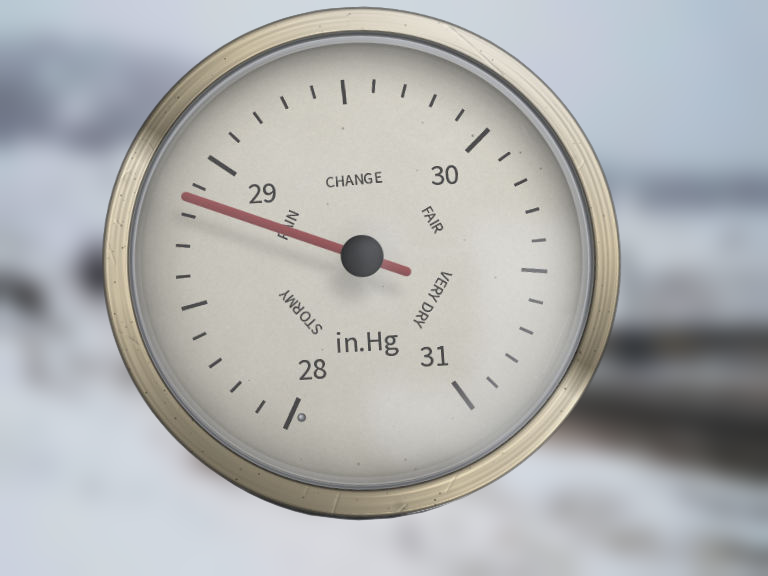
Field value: {"value": 28.85, "unit": "inHg"}
